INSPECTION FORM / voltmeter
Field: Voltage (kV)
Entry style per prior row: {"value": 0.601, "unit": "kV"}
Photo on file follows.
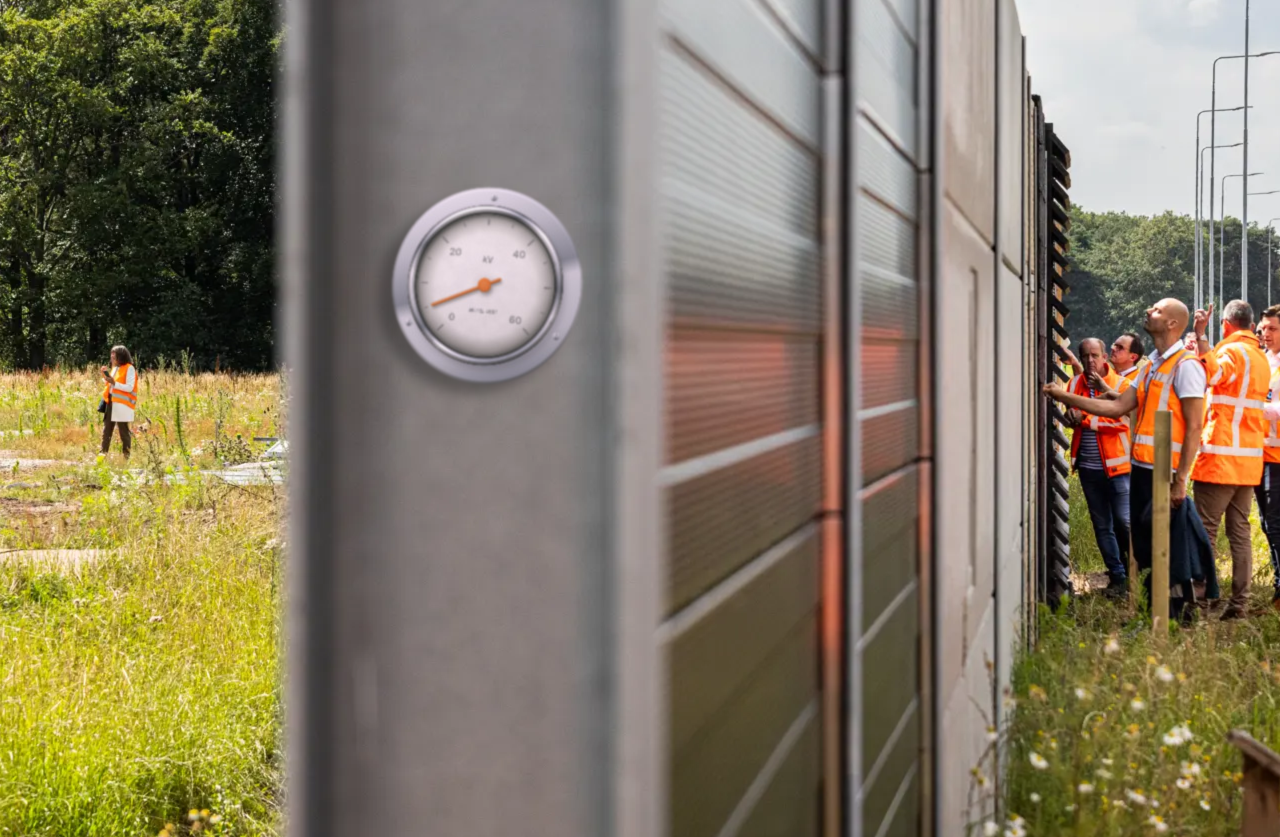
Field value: {"value": 5, "unit": "kV"}
